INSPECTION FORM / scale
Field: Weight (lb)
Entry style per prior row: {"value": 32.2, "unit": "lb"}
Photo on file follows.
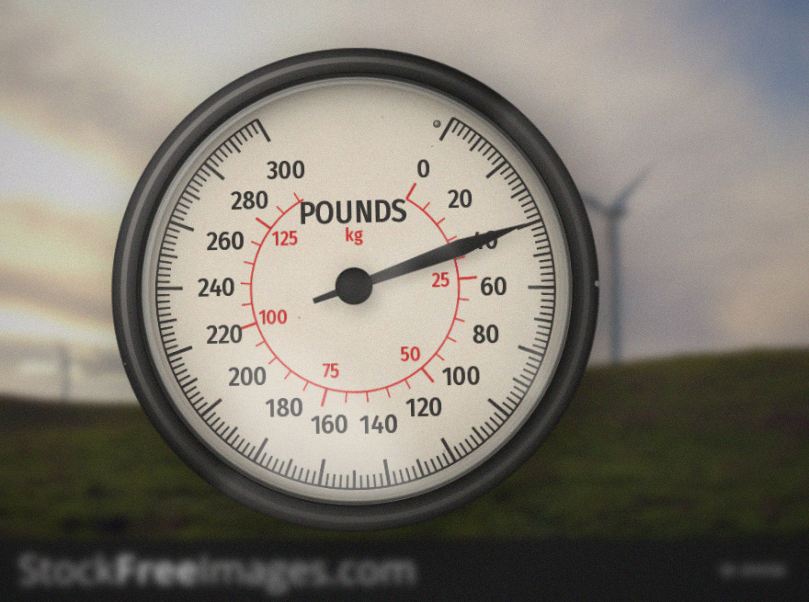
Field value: {"value": 40, "unit": "lb"}
